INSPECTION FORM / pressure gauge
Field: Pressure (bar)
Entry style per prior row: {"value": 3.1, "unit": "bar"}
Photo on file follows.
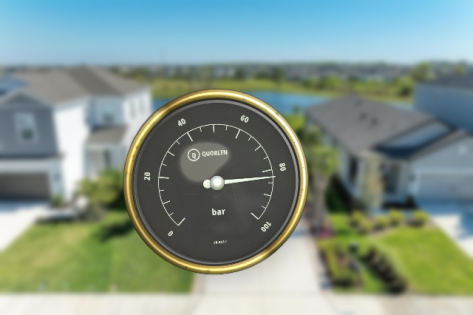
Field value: {"value": 82.5, "unit": "bar"}
